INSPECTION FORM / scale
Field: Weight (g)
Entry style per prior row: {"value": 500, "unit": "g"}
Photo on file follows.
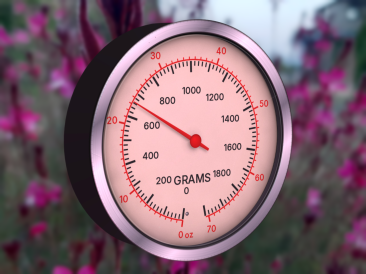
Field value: {"value": 660, "unit": "g"}
